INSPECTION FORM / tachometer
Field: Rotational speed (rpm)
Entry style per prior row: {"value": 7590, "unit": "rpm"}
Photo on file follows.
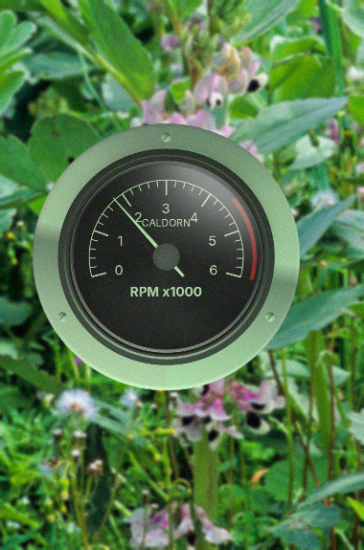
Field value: {"value": 1800, "unit": "rpm"}
